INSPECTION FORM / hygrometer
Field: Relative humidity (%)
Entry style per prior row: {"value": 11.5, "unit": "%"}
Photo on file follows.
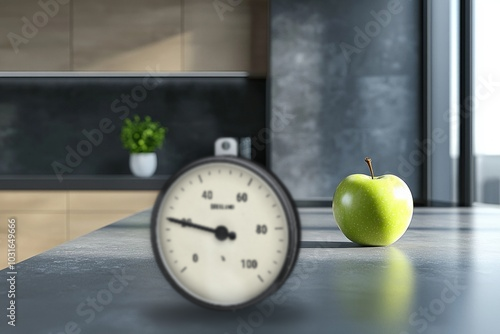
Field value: {"value": 20, "unit": "%"}
